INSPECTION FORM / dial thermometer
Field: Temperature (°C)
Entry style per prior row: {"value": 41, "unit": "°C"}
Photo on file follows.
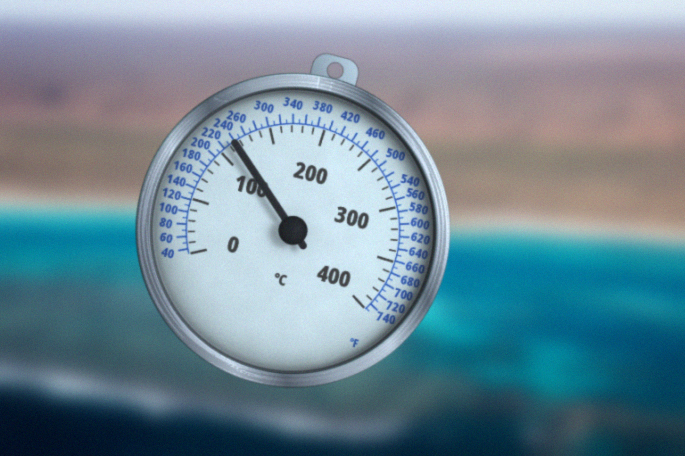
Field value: {"value": 115, "unit": "°C"}
